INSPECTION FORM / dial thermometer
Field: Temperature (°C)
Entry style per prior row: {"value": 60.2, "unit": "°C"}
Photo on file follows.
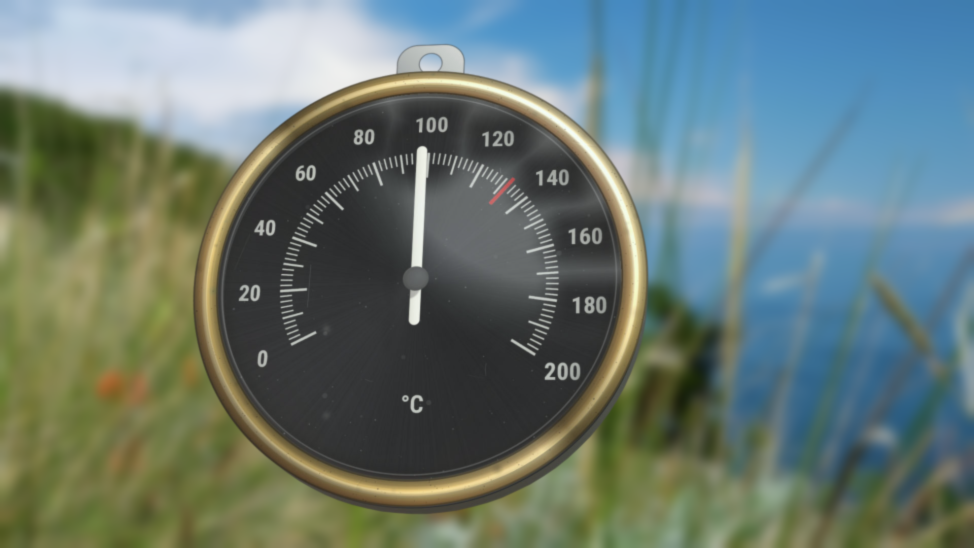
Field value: {"value": 98, "unit": "°C"}
